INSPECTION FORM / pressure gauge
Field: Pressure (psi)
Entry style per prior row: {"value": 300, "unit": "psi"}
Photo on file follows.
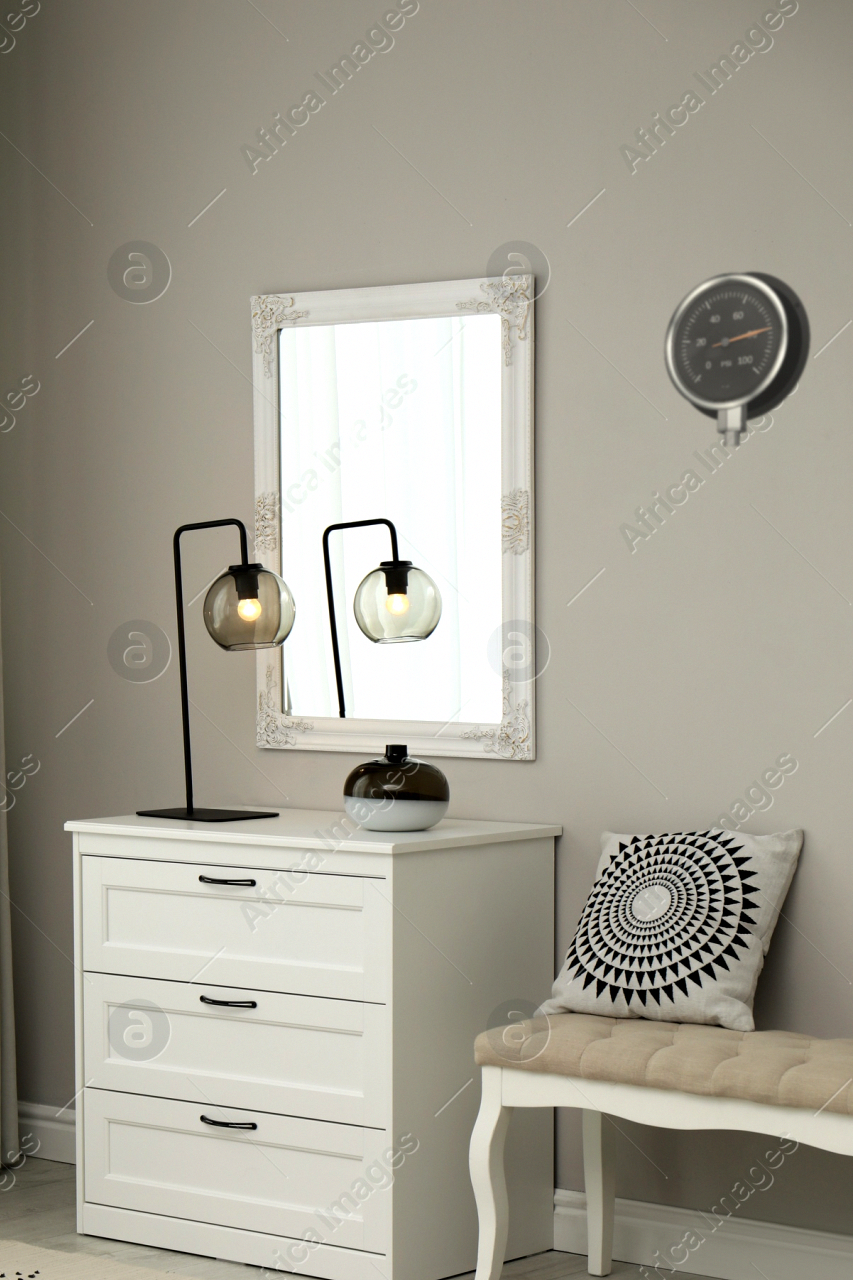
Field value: {"value": 80, "unit": "psi"}
